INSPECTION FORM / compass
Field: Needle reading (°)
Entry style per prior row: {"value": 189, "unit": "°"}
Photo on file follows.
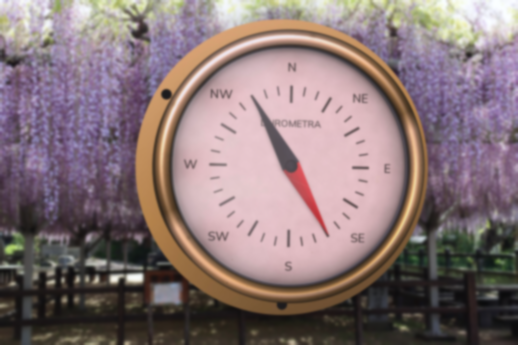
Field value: {"value": 150, "unit": "°"}
